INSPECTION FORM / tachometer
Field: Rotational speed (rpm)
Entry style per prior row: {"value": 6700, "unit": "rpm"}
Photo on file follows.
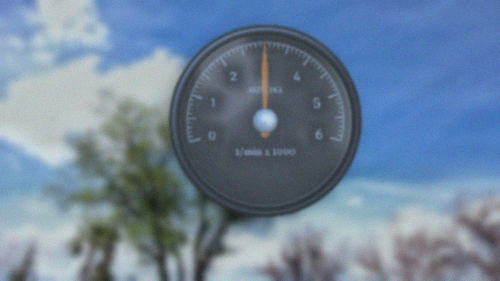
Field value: {"value": 3000, "unit": "rpm"}
